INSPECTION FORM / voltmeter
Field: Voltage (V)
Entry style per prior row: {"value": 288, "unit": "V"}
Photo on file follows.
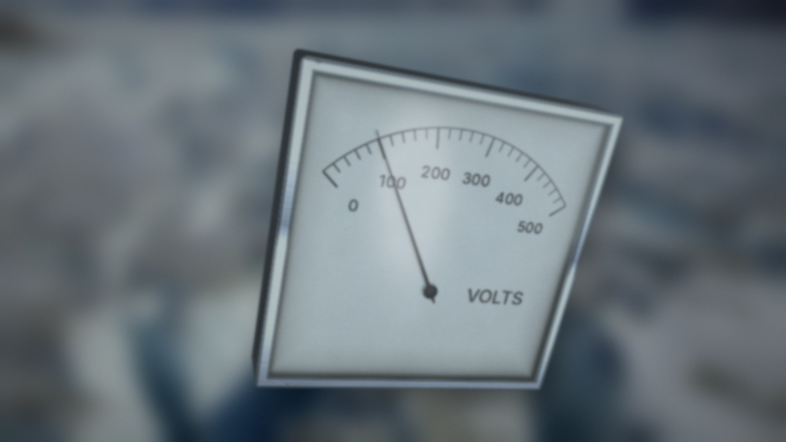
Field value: {"value": 100, "unit": "V"}
